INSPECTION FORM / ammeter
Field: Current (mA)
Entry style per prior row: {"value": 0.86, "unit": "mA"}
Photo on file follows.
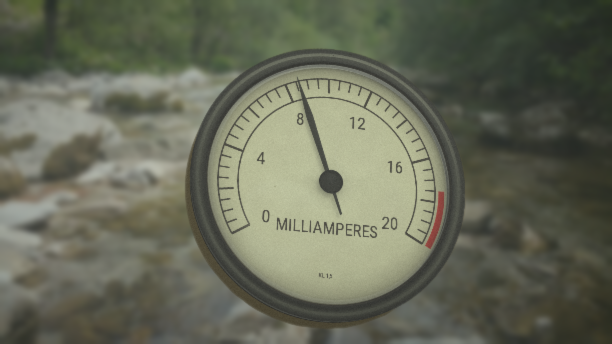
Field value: {"value": 8.5, "unit": "mA"}
